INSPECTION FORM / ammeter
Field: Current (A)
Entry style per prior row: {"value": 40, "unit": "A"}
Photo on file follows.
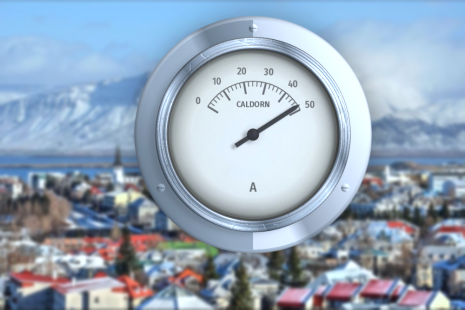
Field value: {"value": 48, "unit": "A"}
